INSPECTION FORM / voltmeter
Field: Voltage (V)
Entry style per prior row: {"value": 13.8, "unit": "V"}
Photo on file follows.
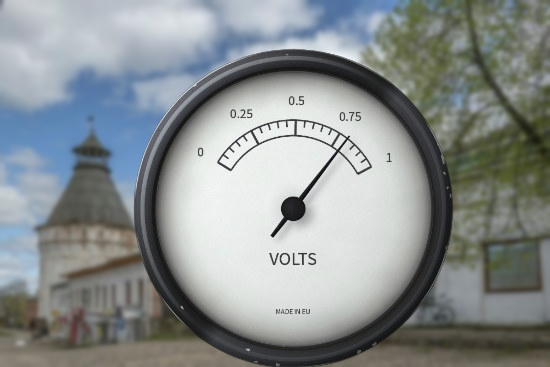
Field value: {"value": 0.8, "unit": "V"}
